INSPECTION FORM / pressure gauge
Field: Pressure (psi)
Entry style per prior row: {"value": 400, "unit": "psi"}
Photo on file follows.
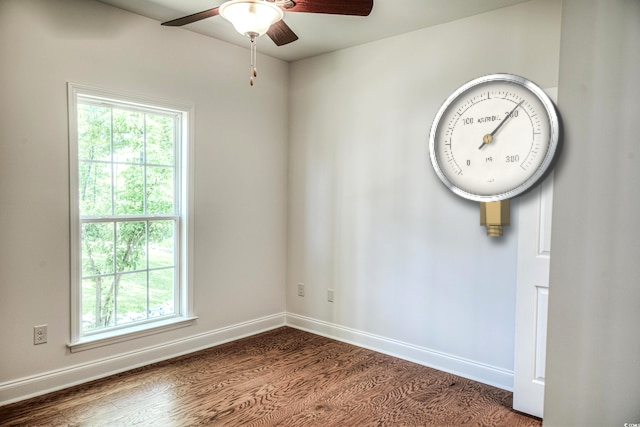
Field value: {"value": 200, "unit": "psi"}
